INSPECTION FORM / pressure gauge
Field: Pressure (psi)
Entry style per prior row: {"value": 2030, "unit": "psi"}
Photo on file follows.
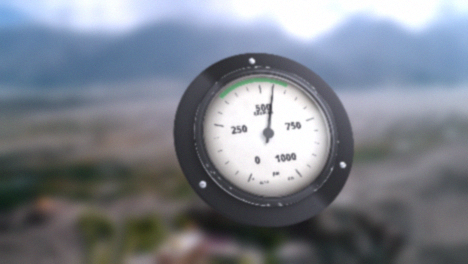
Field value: {"value": 550, "unit": "psi"}
